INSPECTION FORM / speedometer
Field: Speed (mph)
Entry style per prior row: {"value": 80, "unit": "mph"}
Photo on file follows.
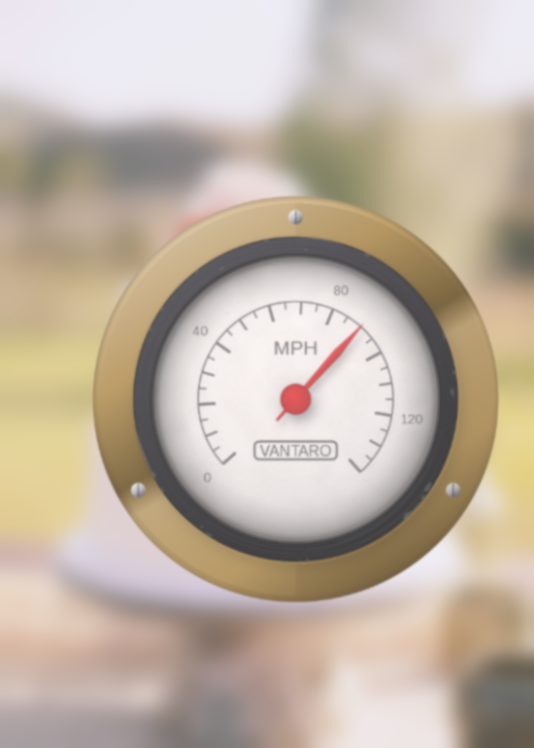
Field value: {"value": 90, "unit": "mph"}
